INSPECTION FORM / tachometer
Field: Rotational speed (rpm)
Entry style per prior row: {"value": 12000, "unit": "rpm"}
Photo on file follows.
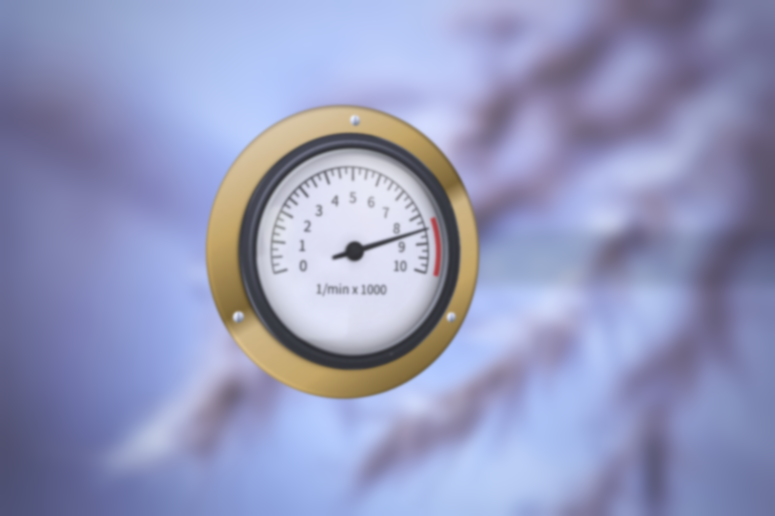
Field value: {"value": 8500, "unit": "rpm"}
